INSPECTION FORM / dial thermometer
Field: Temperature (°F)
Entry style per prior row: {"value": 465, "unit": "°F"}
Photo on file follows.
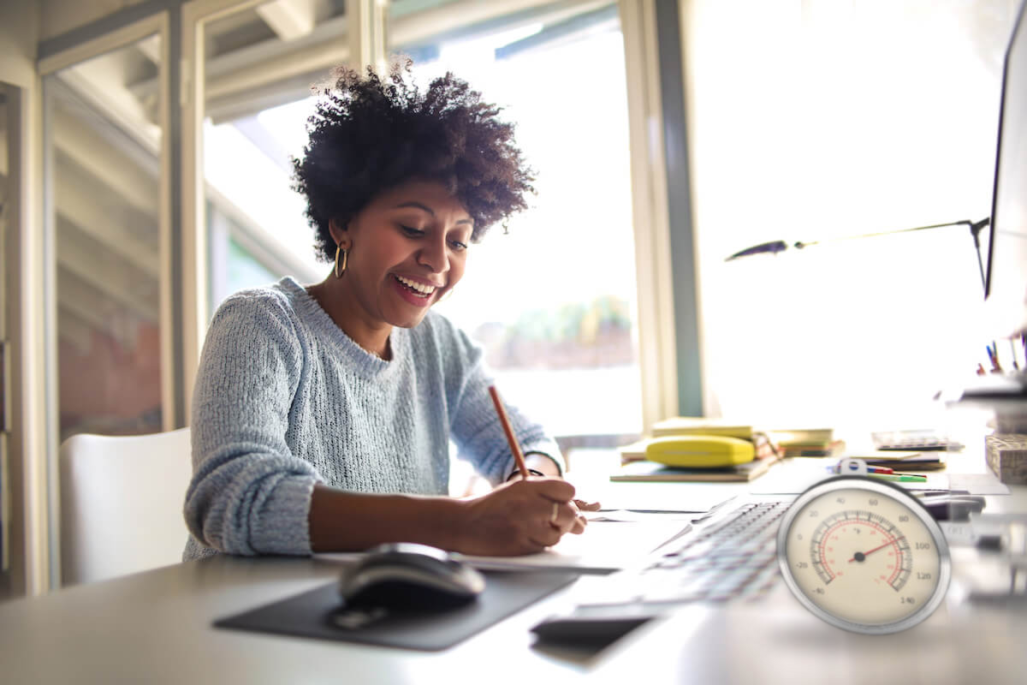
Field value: {"value": 90, "unit": "°F"}
